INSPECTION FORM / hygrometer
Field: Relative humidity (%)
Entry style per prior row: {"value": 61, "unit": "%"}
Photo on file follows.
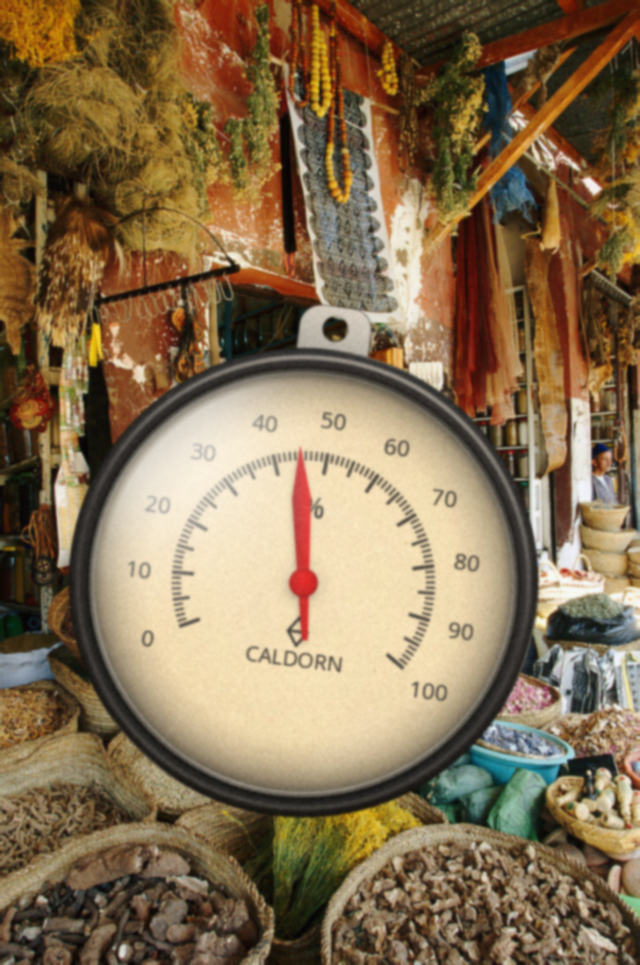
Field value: {"value": 45, "unit": "%"}
